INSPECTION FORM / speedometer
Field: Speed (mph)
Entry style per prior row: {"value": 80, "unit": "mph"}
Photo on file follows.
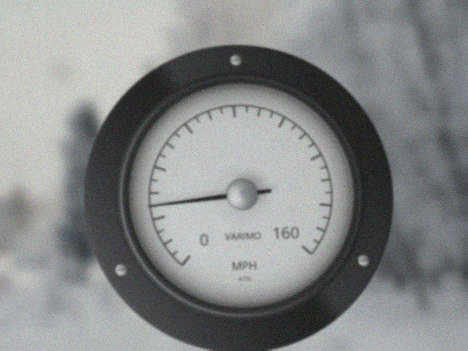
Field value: {"value": 25, "unit": "mph"}
